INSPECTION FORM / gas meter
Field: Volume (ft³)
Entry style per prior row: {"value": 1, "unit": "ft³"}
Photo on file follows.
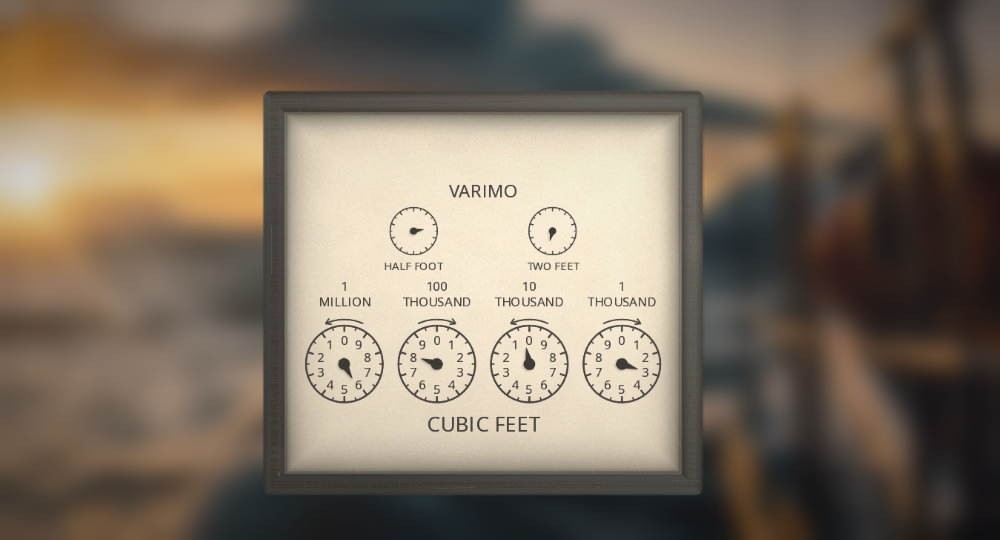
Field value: {"value": 580300, "unit": "ft³"}
